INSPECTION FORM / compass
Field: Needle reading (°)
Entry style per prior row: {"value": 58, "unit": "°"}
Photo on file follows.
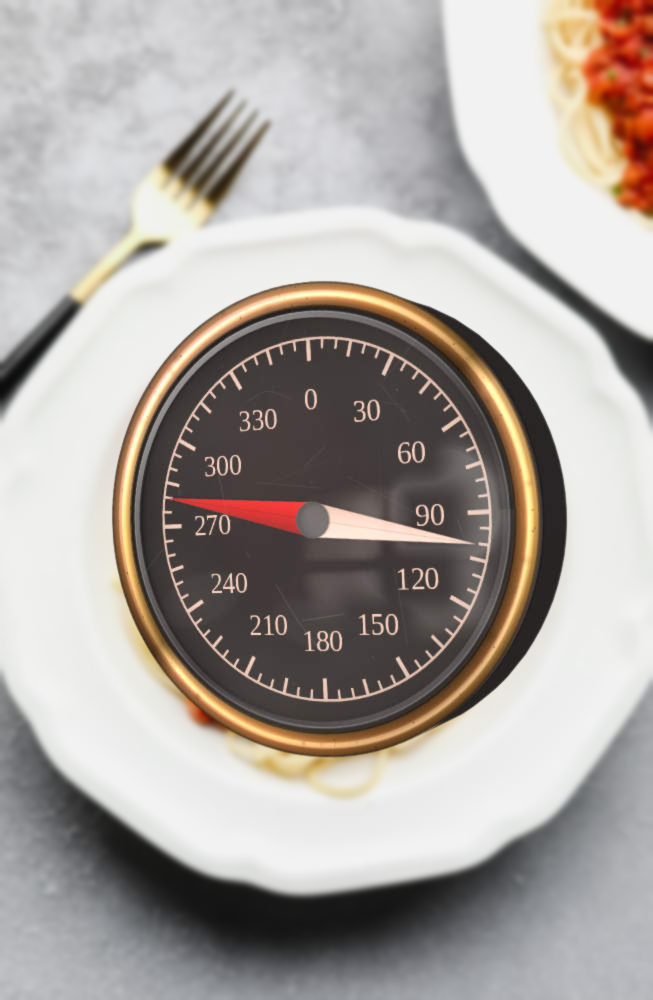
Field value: {"value": 280, "unit": "°"}
